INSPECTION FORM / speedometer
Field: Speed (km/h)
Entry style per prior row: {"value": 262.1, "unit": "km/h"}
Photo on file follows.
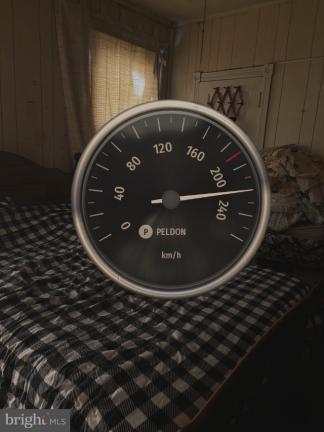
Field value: {"value": 220, "unit": "km/h"}
